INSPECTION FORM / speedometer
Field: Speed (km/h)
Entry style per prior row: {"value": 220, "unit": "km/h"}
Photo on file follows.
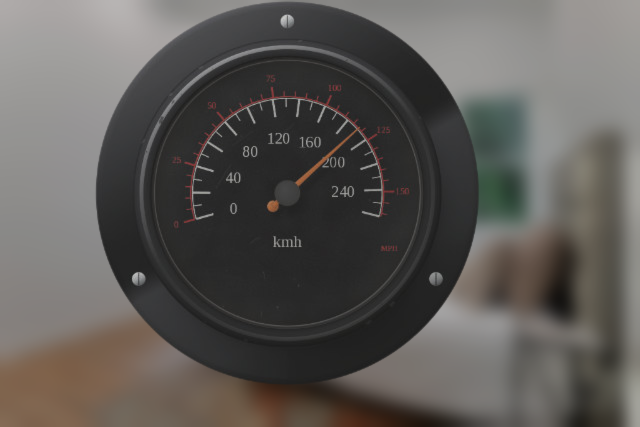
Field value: {"value": 190, "unit": "km/h"}
